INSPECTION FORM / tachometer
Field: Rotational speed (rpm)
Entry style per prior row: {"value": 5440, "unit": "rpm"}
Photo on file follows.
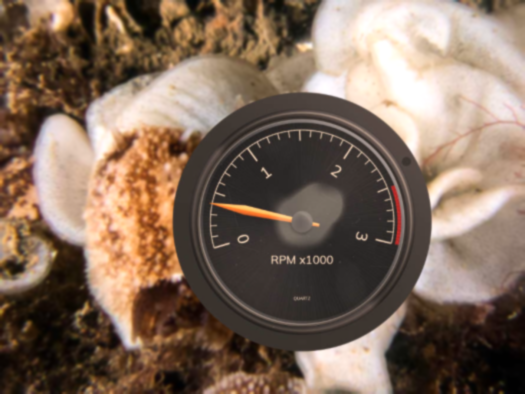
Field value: {"value": 400, "unit": "rpm"}
